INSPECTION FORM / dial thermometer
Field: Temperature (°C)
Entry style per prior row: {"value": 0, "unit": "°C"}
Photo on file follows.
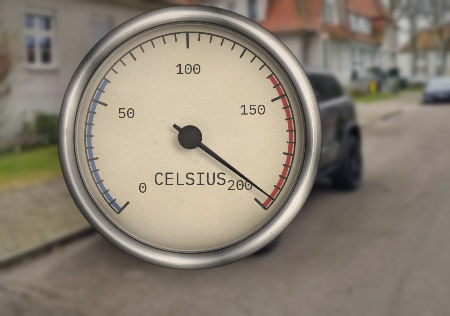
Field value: {"value": 195, "unit": "°C"}
